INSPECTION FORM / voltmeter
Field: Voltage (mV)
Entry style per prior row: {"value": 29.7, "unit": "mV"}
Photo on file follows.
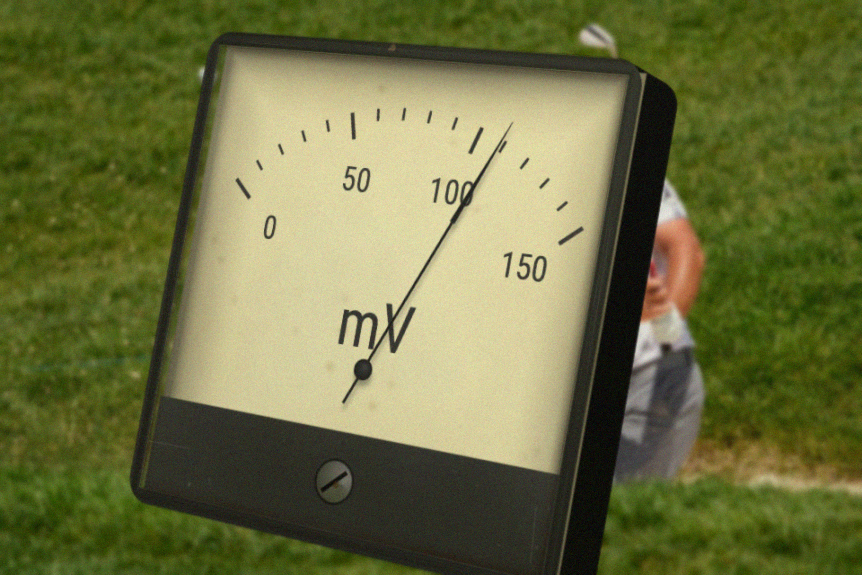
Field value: {"value": 110, "unit": "mV"}
